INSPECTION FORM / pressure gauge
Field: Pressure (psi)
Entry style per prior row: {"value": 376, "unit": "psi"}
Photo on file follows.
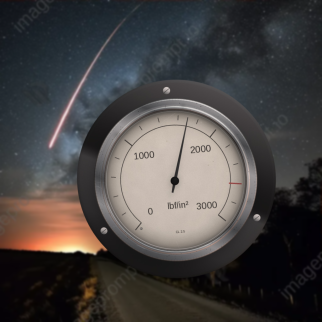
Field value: {"value": 1700, "unit": "psi"}
